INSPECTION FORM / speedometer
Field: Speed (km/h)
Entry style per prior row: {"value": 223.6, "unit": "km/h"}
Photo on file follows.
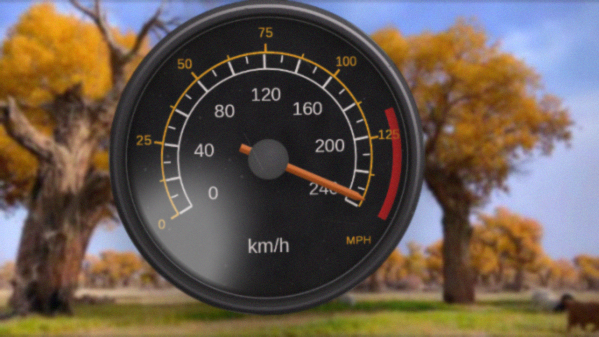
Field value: {"value": 235, "unit": "km/h"}
